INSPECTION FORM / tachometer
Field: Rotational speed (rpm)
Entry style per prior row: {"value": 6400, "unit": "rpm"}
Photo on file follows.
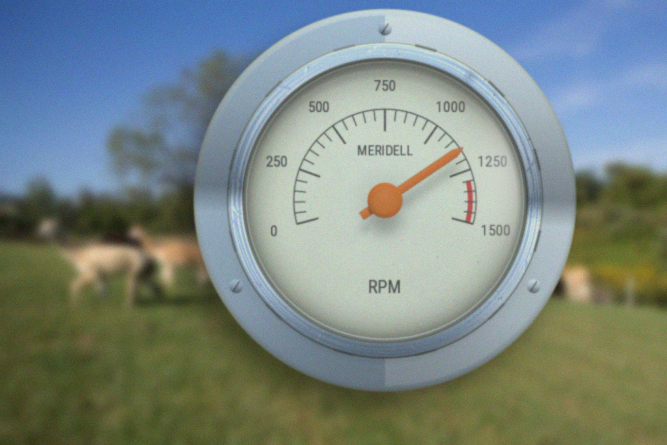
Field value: {"value": 1150, "unit": "rpm"}
